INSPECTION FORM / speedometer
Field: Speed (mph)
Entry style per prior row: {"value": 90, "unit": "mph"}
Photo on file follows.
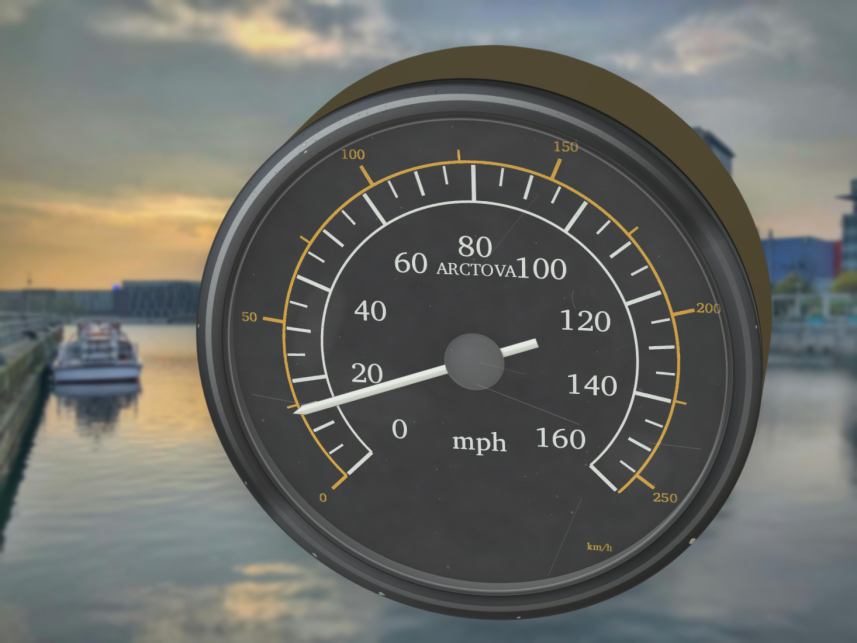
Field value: {"value": 15, "unit": "mph"}
